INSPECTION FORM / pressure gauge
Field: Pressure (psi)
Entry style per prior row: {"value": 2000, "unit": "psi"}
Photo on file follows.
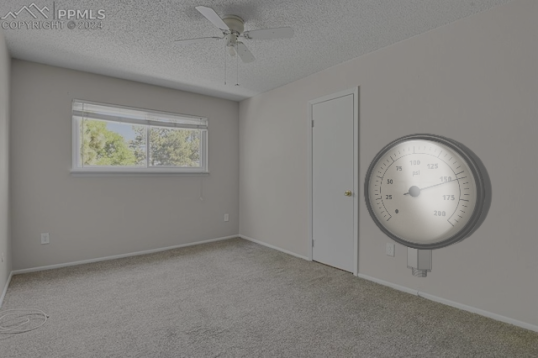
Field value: {"value": 155, "unit": "psi"}
